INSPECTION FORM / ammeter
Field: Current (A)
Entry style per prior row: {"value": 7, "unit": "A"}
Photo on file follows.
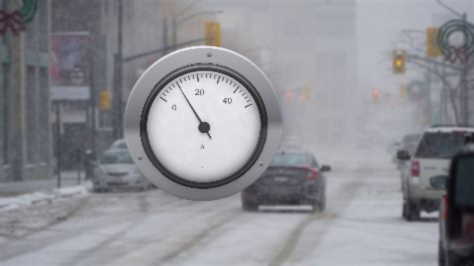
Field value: {"value": 10, "unit": "A"}
